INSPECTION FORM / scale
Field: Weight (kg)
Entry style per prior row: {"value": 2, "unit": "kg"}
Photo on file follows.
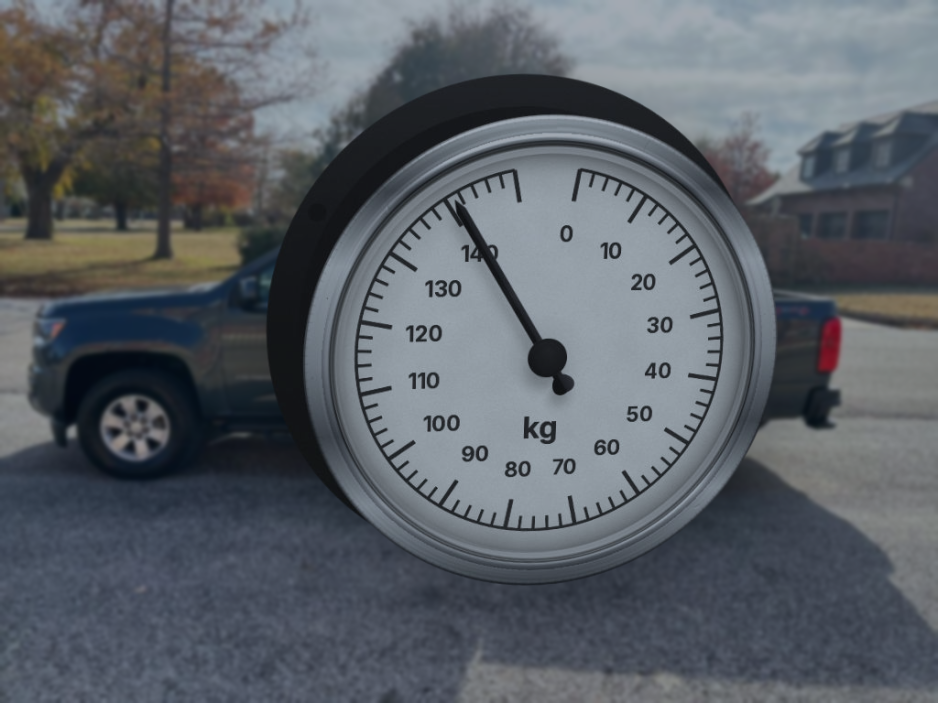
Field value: {"value": 141, "unit": "kg"}
